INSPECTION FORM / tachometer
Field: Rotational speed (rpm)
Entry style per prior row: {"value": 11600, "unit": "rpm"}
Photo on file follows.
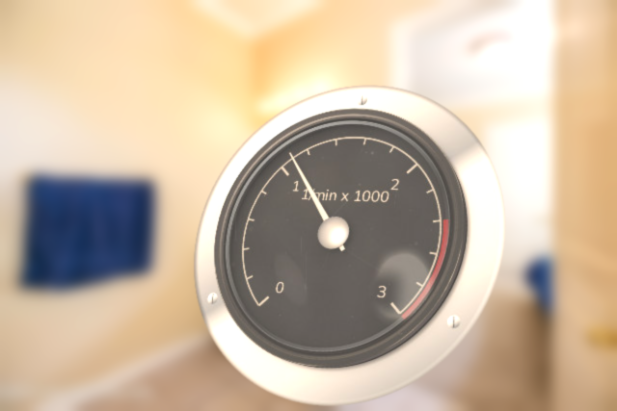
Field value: {"value": 1100, "unit": "rpm"}
